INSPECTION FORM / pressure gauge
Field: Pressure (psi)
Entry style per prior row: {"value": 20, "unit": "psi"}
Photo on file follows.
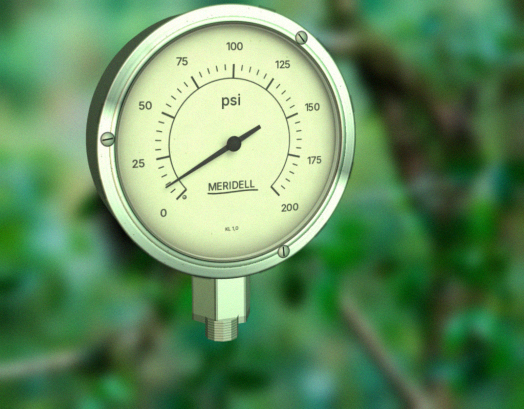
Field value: {"value": 10, "unit": "psi"}
